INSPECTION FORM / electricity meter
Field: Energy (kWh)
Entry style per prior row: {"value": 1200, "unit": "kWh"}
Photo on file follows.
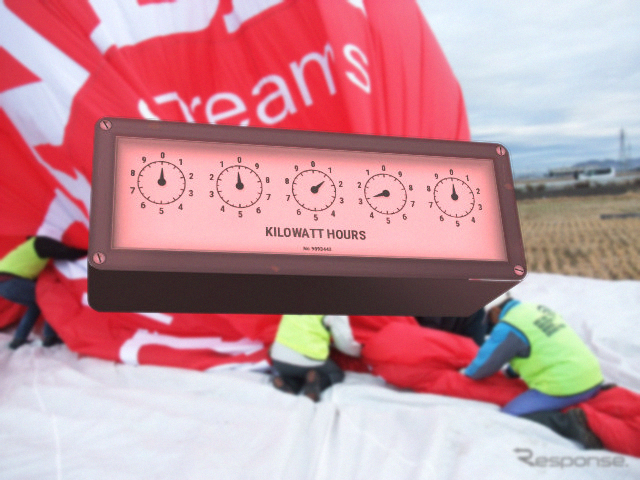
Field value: {"value": 130, "unit": "kWh"}
